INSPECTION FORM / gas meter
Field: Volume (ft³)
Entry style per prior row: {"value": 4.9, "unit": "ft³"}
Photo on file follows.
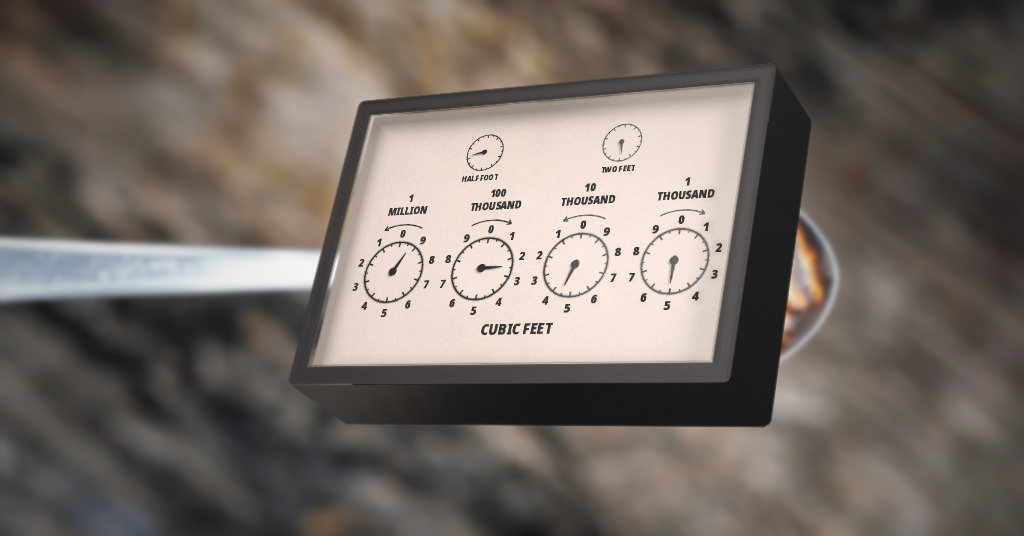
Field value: {"value": 924500, "unit": "ft³"}
